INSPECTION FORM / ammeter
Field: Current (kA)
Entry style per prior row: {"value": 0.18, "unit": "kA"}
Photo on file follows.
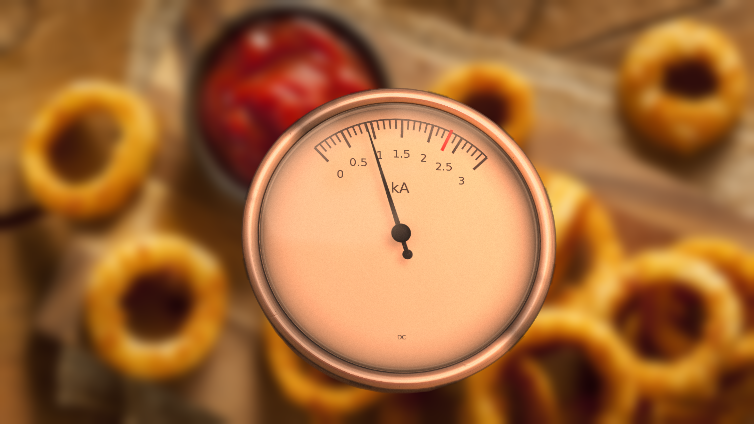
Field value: {"value": 0.9, "unit": "kA"}
